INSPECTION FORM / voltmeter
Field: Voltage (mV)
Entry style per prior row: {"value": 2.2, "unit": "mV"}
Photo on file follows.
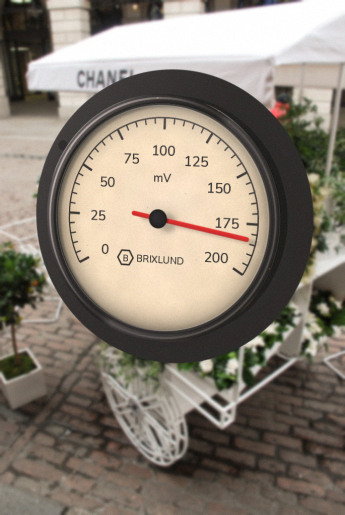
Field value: {"value": 182.5, "unit": "mV"}
